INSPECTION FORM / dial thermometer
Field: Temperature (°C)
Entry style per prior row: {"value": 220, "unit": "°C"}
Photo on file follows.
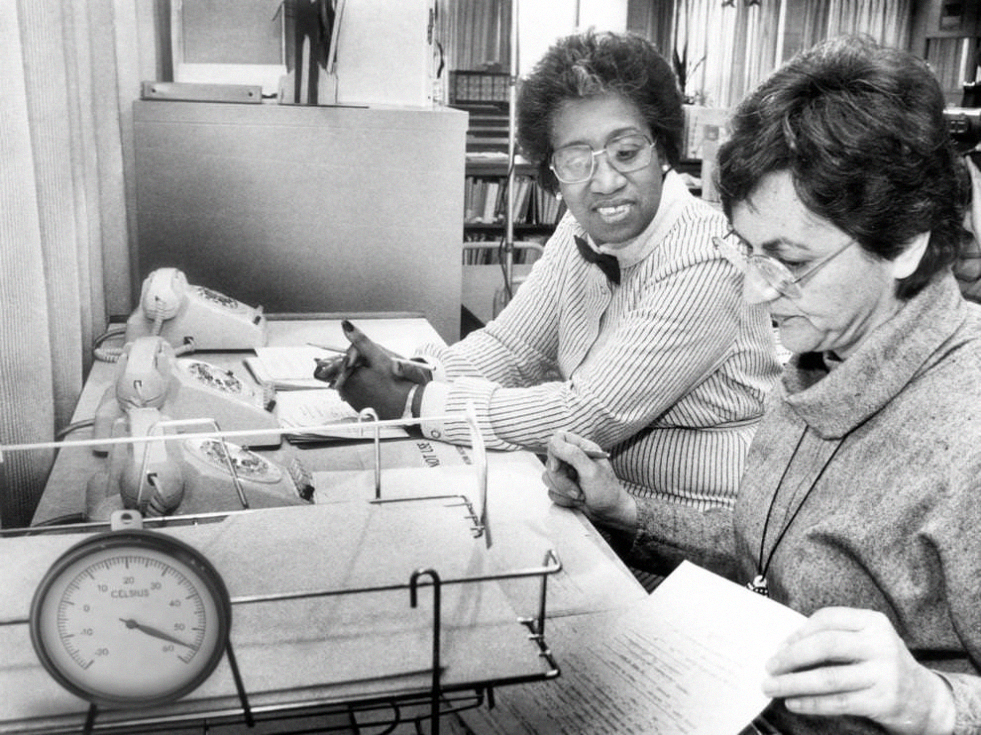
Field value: {"value": 55, "unit": "°C"}
